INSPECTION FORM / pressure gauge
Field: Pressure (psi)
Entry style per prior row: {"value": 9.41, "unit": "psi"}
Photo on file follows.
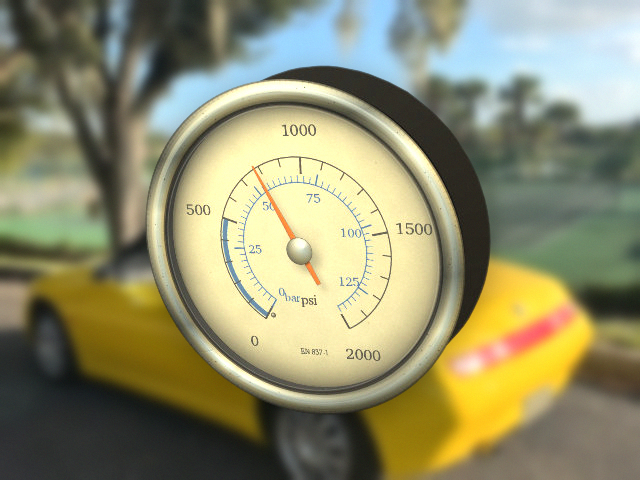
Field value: {"value": 800, "unit": "psi"}
